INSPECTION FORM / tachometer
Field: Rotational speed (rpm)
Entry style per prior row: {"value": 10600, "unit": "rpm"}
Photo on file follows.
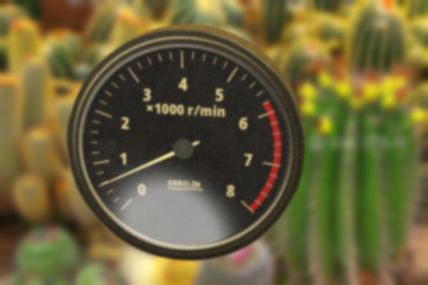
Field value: {"value": 600, "unit": "rpm"}
